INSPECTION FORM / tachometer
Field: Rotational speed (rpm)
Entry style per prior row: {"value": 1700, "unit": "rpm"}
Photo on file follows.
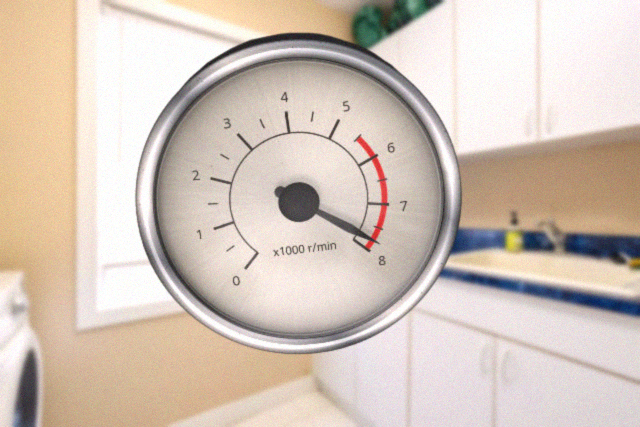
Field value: {"value": 7750, "unit": "rpm"}
